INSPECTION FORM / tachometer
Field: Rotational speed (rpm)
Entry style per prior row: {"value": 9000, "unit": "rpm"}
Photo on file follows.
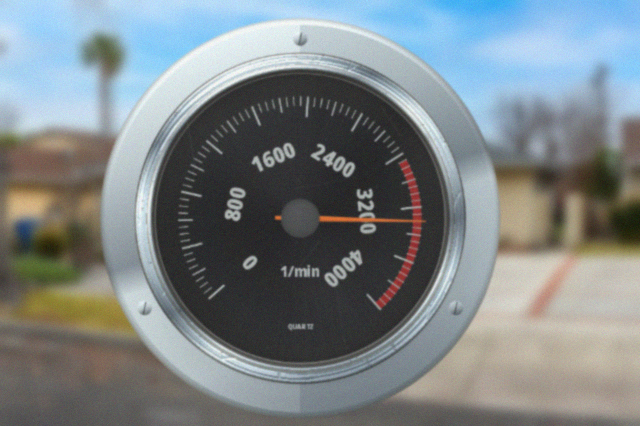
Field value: {"value": 3300, "unit": "rpm"}
